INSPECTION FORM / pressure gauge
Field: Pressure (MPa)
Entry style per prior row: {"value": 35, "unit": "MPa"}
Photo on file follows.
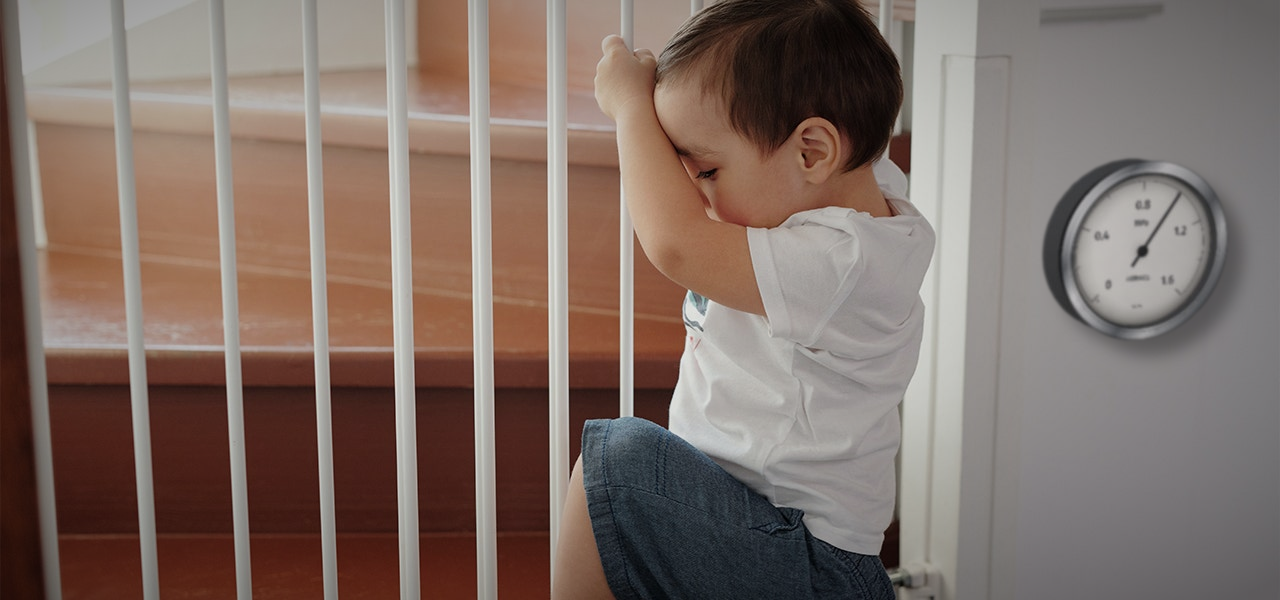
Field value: {"value": 1, "unit": "MPa"}
